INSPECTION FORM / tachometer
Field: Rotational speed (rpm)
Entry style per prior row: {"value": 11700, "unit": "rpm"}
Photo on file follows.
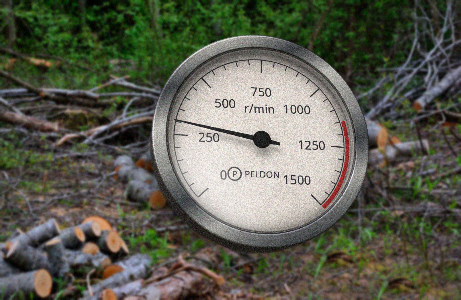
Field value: {"value": 300, "unit": "rpm"}
